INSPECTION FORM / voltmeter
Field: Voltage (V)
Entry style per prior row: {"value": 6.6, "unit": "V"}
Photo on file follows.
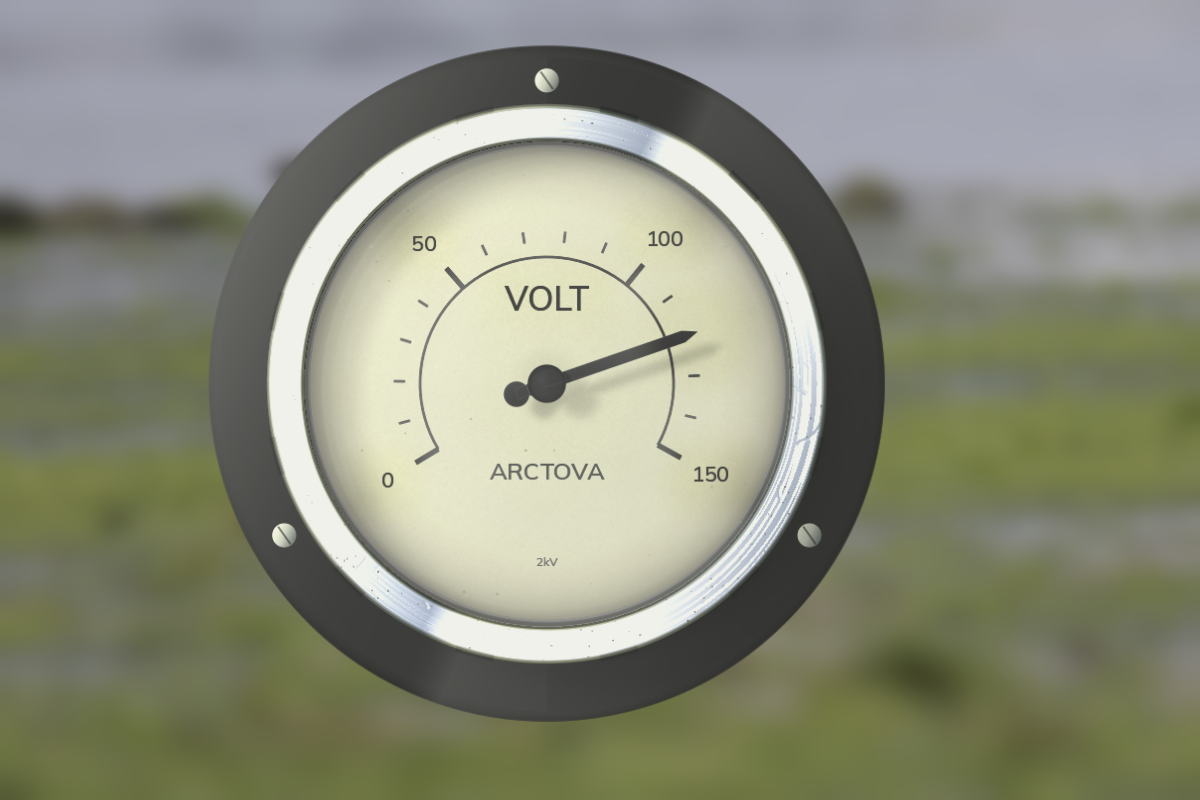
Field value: {"value": 120, "unit": "V"}
